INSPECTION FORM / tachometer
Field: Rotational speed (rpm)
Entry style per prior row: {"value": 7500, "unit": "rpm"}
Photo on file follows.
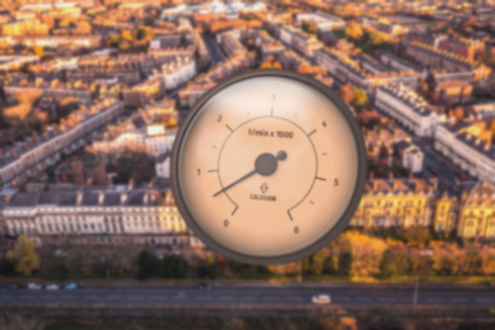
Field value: {"value": 500, "unit": "rpm"}
